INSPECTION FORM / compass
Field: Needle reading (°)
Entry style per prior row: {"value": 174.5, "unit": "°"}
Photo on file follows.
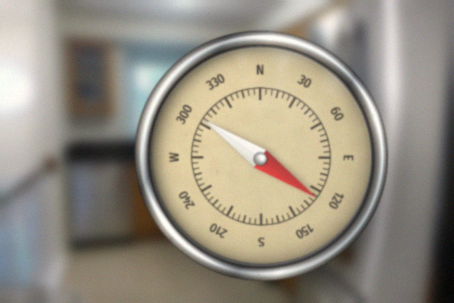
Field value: {"value": 125, "unit": "°"}
